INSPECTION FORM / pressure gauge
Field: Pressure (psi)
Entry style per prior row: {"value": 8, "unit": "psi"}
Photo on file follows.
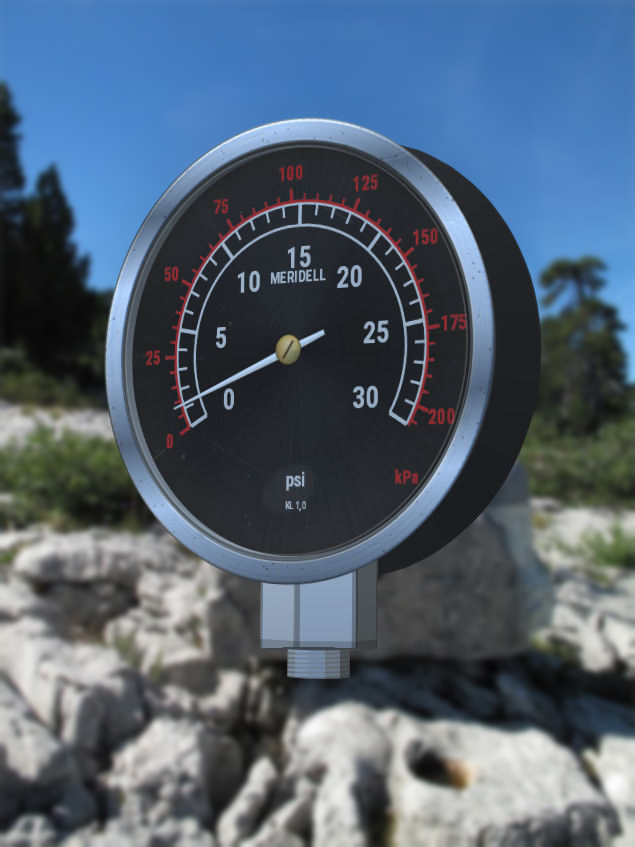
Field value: {"value": 1, "unit": "psi"}
